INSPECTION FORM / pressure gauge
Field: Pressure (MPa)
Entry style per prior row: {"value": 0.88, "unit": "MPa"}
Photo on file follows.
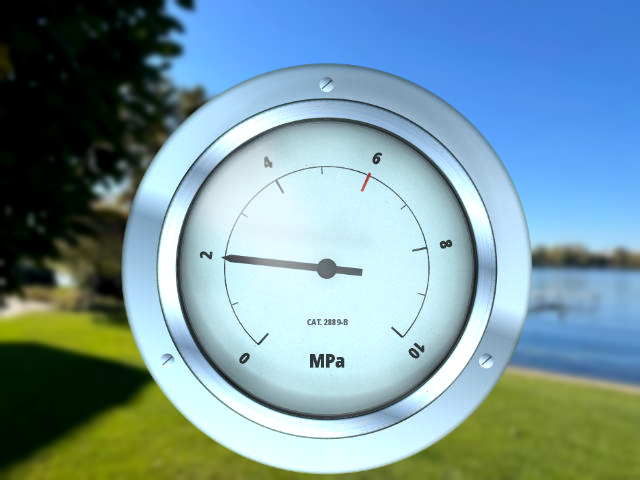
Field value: {"value": 2, "unit": "MPa"}
